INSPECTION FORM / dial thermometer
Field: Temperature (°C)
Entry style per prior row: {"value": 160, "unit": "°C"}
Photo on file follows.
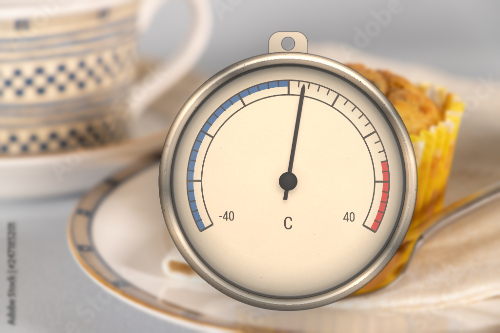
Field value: {"value": 3, "unit": "°C"}
